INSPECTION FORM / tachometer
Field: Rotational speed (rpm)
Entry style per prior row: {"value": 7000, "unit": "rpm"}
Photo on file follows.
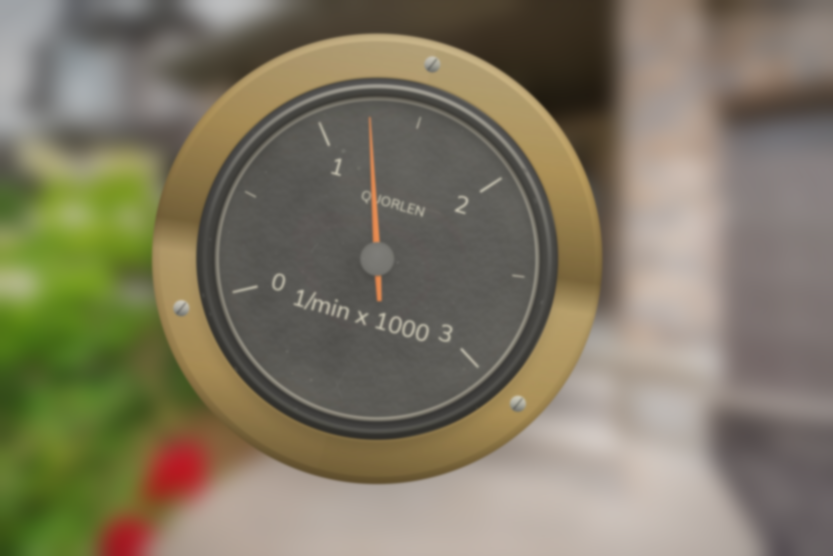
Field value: {"value": 1250, "unit": "rpm"}
